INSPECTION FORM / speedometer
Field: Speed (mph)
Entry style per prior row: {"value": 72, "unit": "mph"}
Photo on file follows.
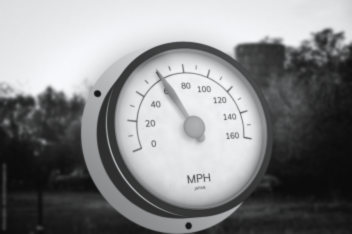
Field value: {"value": 60, "unit": "mph"}
